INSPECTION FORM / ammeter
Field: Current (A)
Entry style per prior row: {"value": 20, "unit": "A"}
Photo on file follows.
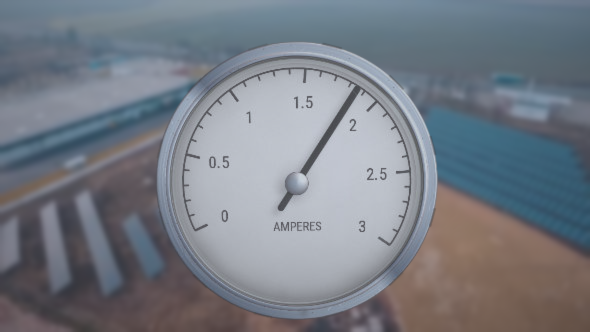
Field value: {"value": 1.85, "unit": "A"}
